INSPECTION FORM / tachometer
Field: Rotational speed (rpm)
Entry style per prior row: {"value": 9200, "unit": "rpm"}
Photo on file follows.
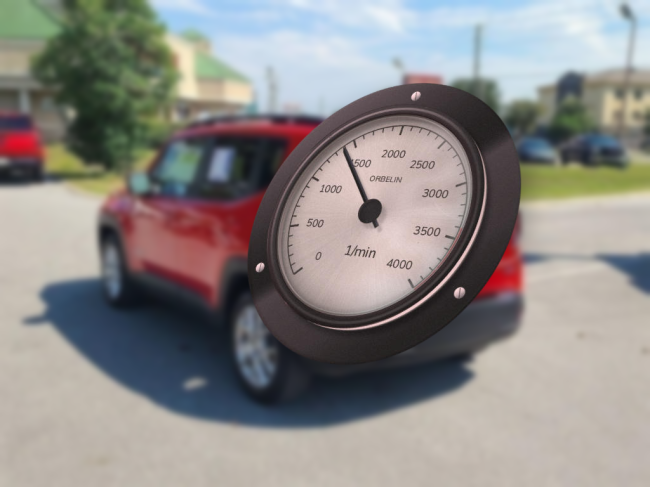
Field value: {"value": 1400, "unit": "rpm"}
